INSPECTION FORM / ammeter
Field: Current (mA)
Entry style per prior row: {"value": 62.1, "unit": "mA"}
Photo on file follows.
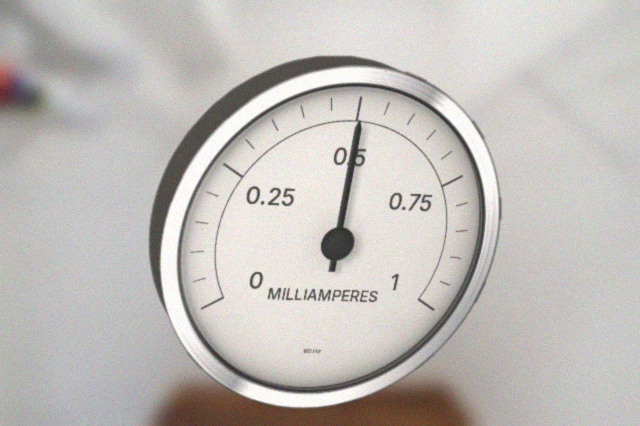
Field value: {"value": 0.5, "unit": "mA"}
